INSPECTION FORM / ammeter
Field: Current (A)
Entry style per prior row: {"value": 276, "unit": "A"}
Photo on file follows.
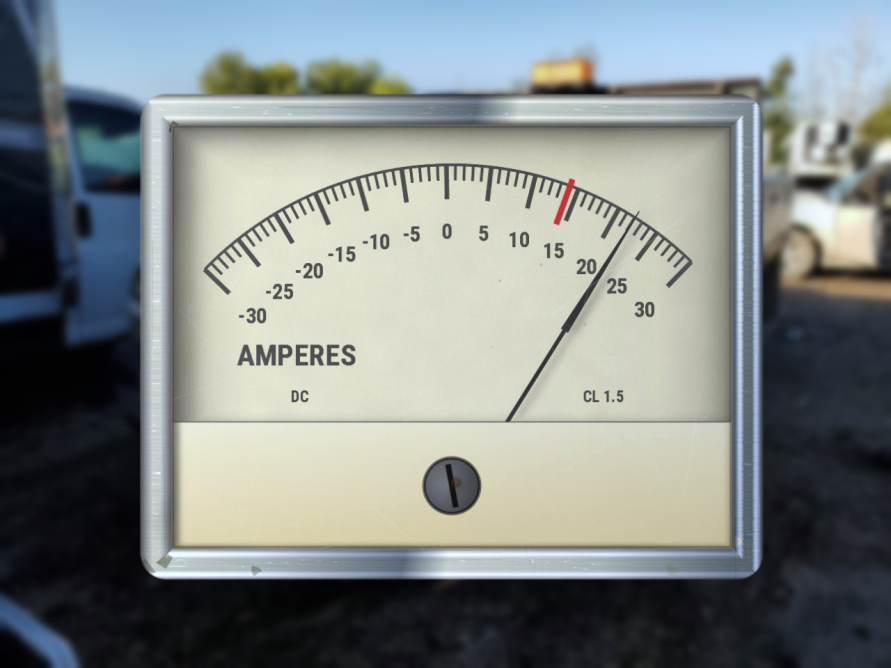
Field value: {"value": 22, "unit": "A"}
